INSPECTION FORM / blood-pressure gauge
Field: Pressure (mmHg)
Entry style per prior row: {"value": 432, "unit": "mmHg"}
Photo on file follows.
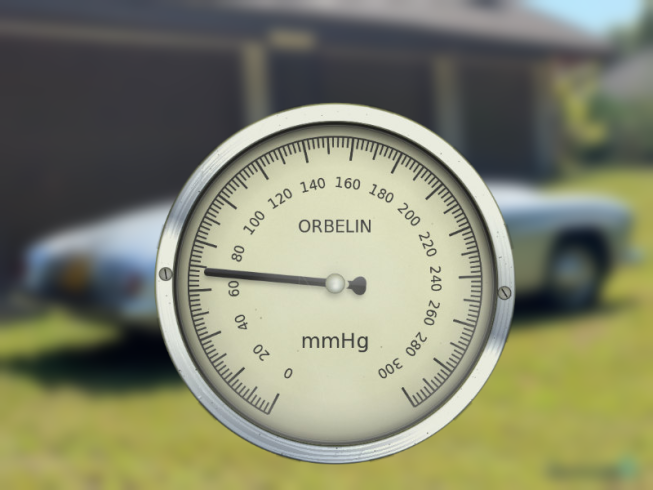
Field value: {"value": 68, "unit": "mmHg"}
